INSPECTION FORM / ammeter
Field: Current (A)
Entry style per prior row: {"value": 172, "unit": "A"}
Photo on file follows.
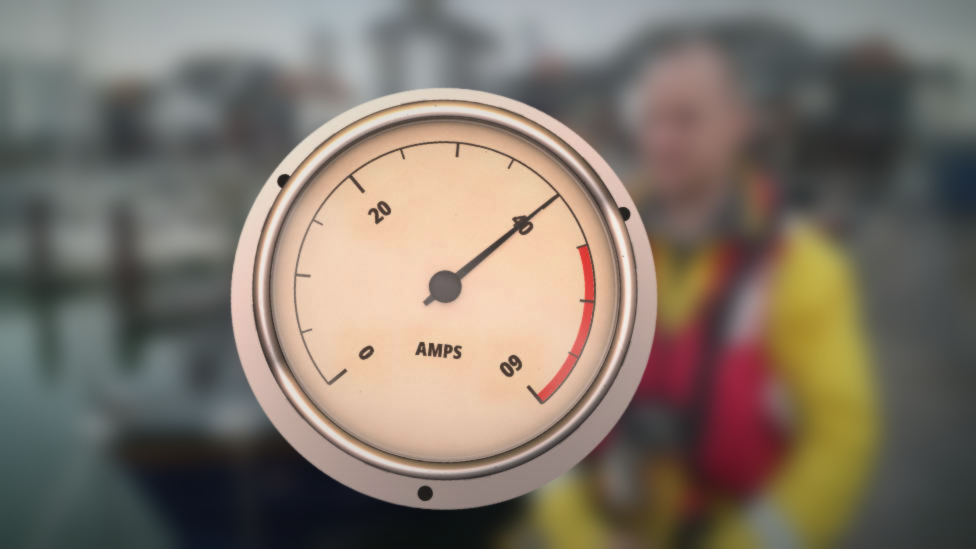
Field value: {"value": 40, "unit": "A"}
